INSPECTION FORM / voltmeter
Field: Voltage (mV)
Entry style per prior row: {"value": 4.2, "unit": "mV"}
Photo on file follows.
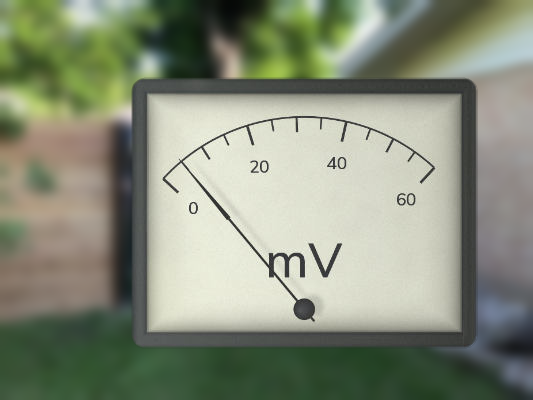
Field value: {"value": 5, "unit": "mV"}
